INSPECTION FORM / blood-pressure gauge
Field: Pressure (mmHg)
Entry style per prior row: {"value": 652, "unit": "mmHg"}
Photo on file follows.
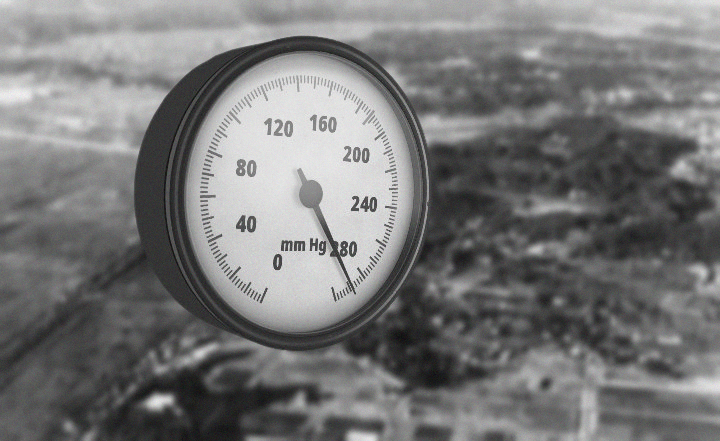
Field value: {"value": 290, "unit": "mmHg"}
